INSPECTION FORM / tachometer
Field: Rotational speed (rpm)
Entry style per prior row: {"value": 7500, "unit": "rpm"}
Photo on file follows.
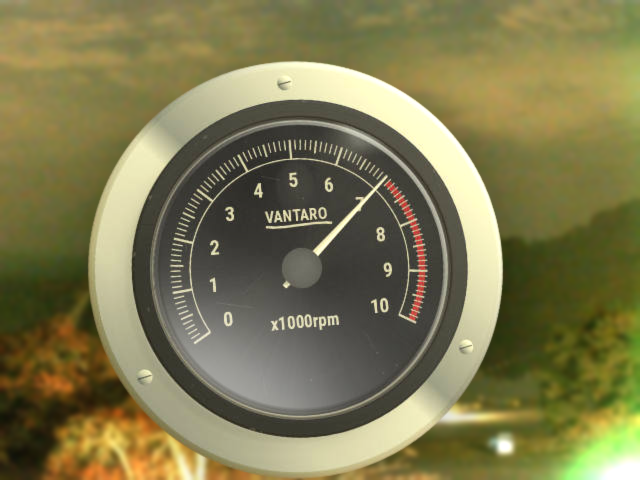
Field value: {"value": 7000, "unit": "rpm"}
